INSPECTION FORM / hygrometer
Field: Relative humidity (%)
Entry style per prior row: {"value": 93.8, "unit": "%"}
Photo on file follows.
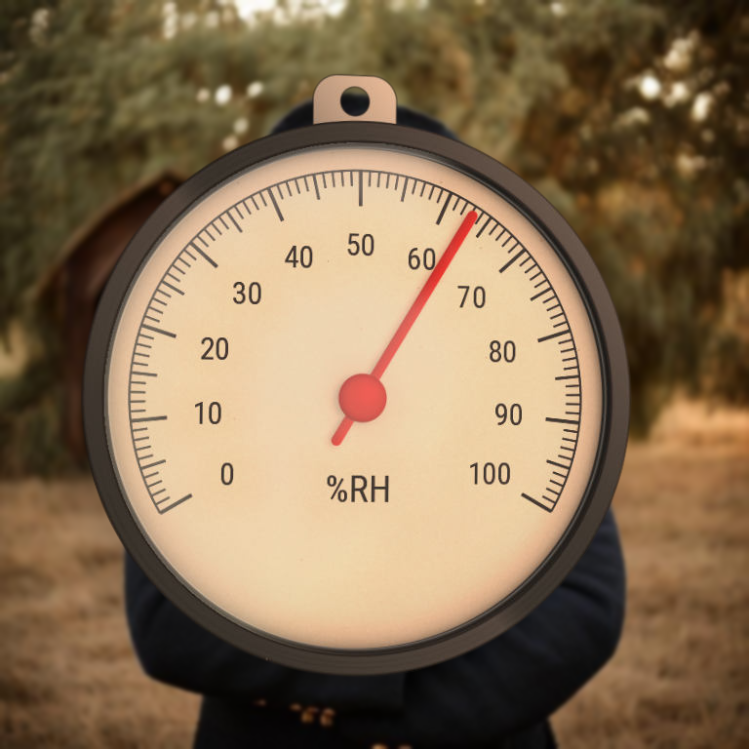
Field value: {"value": 63, "unit": "%"}
